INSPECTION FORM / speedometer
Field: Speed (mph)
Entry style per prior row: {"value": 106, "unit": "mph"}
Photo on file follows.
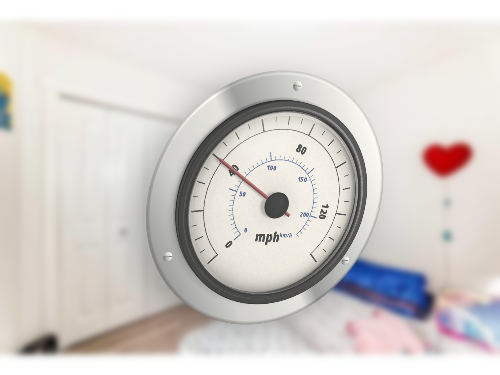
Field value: {"value": 40, "unit": "mph"}
